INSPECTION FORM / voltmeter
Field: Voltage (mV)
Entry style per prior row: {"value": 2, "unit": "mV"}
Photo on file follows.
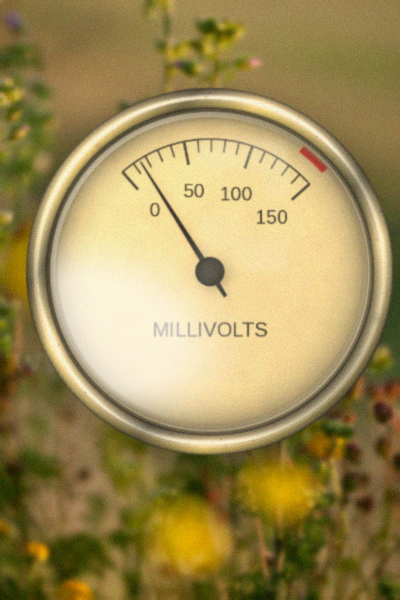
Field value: {"value": 15, "unit": "mV"}
